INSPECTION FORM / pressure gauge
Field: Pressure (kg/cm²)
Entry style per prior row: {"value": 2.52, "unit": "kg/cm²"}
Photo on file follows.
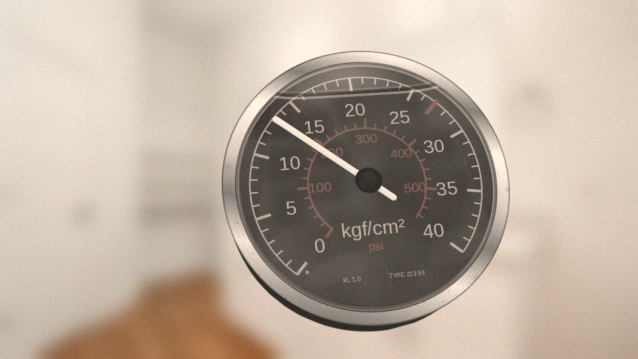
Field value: {"value": 13, "unit": "kg/cm²"}
